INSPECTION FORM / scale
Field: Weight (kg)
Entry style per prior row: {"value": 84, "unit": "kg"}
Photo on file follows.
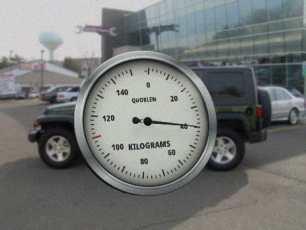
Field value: {"value": 40, "unit": "kg"}
